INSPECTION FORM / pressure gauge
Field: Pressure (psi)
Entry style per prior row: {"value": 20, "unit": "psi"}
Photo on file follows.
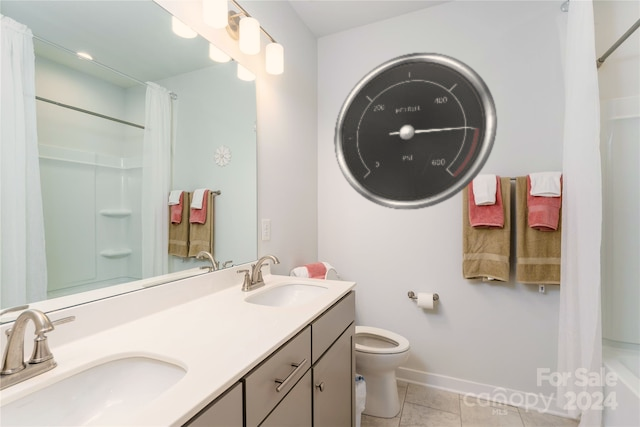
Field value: {"value": 500, "unit": "psi"}
